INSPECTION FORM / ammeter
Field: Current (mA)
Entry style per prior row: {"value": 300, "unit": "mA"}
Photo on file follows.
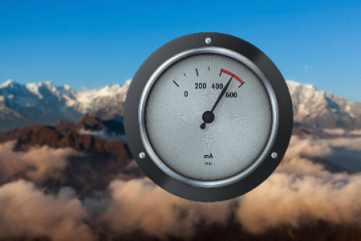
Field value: {"value": 500, "unit": "mA"}
